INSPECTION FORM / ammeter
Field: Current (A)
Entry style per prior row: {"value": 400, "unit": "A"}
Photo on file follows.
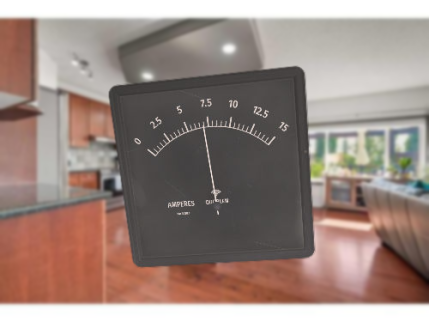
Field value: {"value": 7, "unit": "A"}
